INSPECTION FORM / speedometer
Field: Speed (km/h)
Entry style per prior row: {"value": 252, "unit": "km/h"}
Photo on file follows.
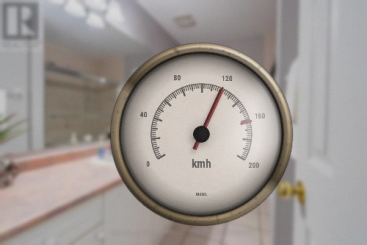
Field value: {"value": 120, "unit": "km/h"}
